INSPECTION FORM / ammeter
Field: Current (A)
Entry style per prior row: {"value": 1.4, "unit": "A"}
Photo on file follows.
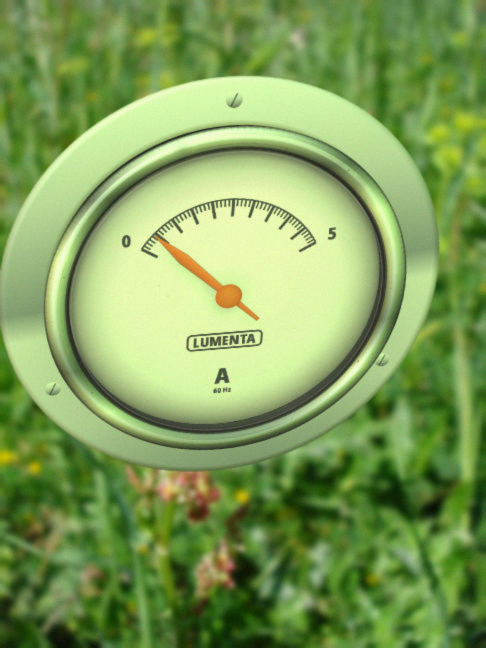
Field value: {"value": 0.5, "unit": "A"}
